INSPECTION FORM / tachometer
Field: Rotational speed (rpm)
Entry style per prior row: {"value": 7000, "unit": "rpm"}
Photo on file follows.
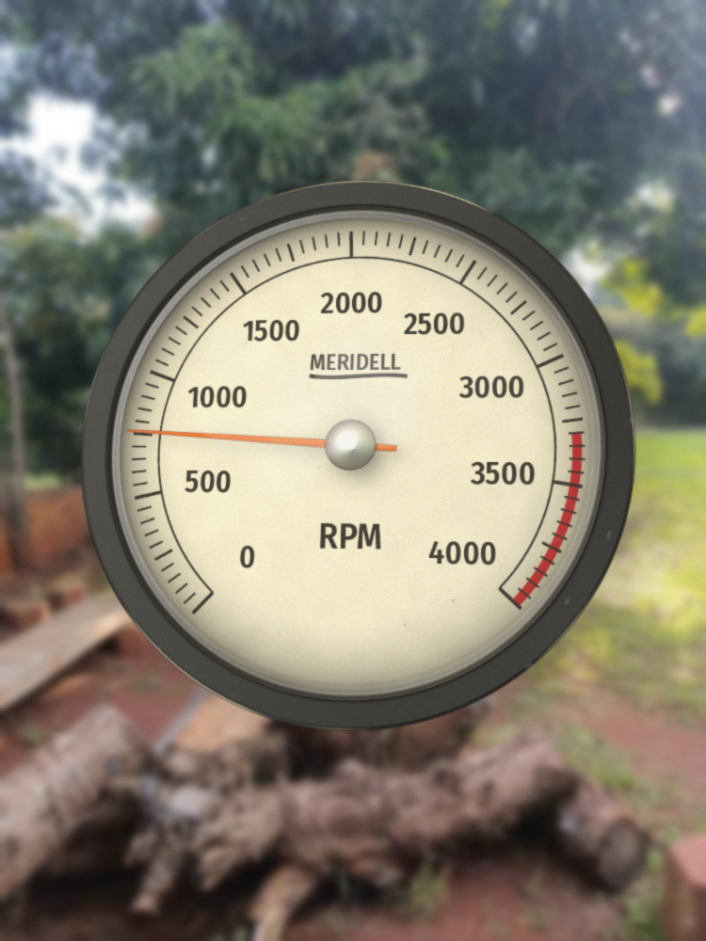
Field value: {"value": 750, "unit": "rpm"}
